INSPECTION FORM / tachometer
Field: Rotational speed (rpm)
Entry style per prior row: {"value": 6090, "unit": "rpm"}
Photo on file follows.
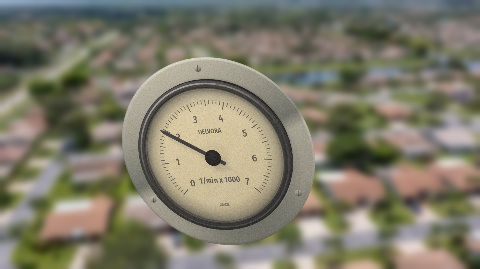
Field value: {"value": 2000, "unit": "rpm"}
